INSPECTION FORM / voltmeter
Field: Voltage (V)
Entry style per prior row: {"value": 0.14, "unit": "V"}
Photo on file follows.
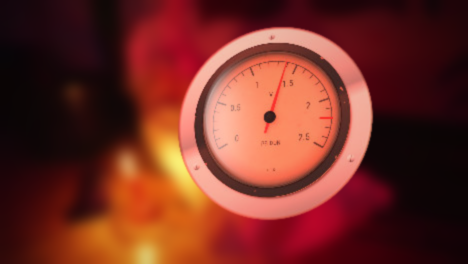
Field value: {"value": 1.4, "unit": "V"}
